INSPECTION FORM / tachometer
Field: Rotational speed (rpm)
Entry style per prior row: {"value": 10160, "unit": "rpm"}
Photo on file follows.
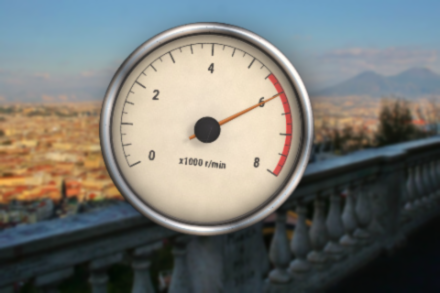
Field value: {"value": 6000, "unit": "rpm"}
